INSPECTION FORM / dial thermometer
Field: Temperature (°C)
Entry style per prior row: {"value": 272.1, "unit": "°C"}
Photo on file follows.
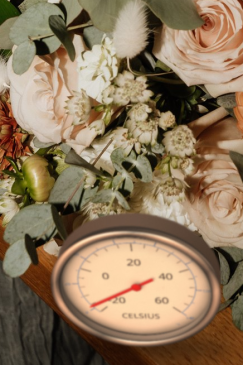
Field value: {"value": -16, "unit": "°C"}
